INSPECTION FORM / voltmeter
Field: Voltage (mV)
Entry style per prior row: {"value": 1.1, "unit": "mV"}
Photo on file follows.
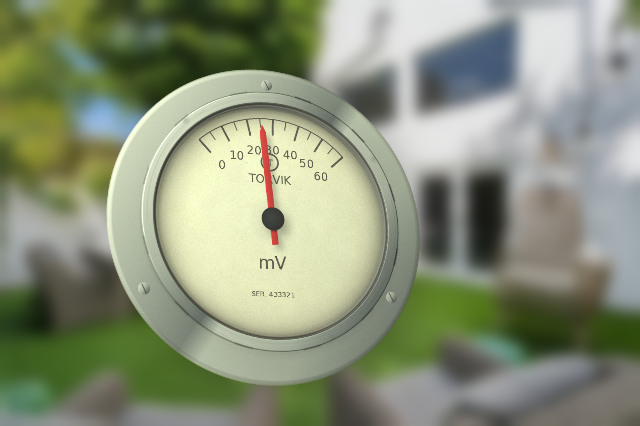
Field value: {"value": 25, "unit": "mV"}
